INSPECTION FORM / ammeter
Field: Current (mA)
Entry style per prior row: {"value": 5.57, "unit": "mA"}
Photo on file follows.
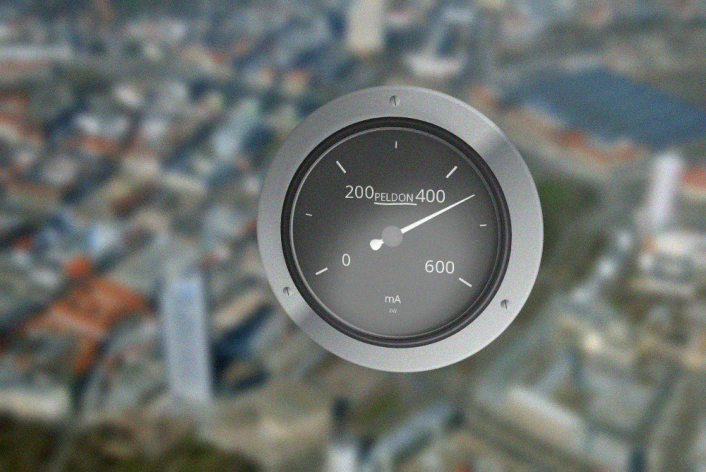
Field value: {"value": 450, "unit": "mA"}
